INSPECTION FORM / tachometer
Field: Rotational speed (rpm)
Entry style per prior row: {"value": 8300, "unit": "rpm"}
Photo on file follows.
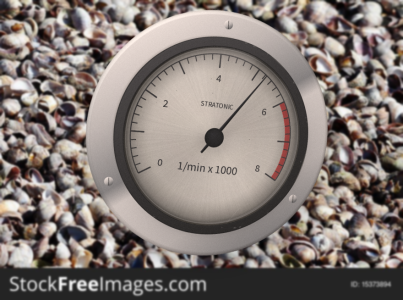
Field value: {"value": 5200, "unit": "rpm"}
